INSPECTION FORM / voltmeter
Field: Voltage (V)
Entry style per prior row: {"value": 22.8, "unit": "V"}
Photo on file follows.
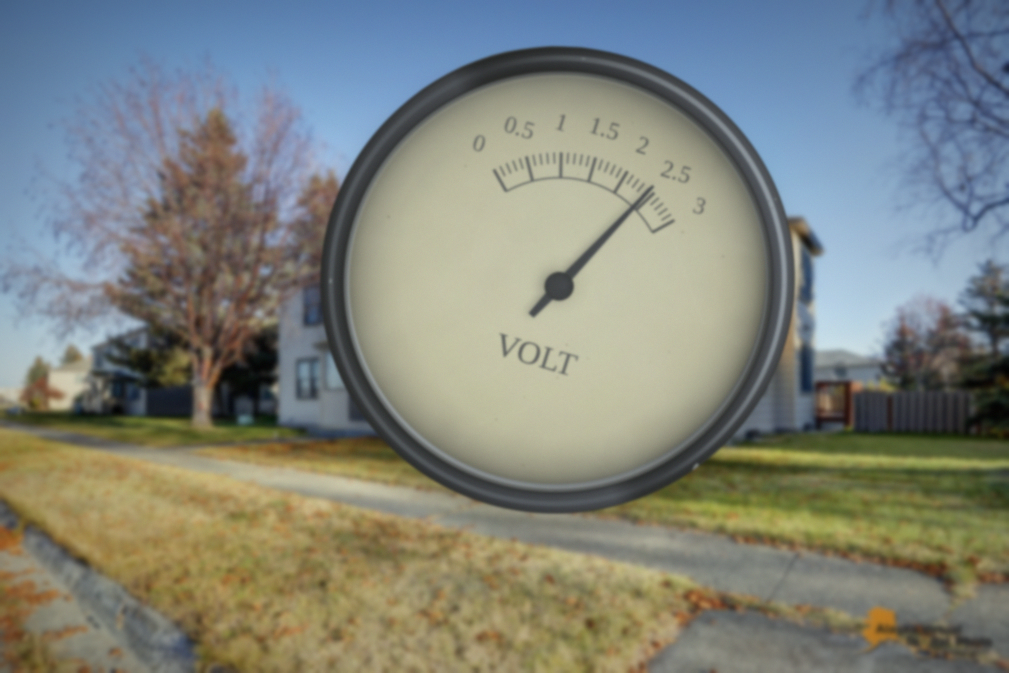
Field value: {"value": 2.4, "unit": "V"}
